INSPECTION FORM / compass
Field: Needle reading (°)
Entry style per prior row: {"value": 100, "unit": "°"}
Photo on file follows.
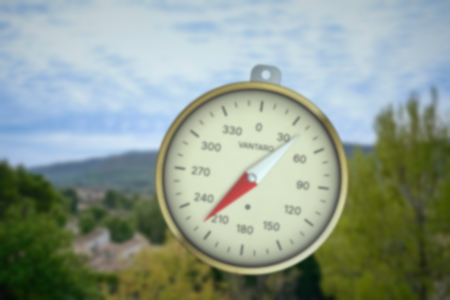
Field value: {"value": 220, "unit": "°"}
